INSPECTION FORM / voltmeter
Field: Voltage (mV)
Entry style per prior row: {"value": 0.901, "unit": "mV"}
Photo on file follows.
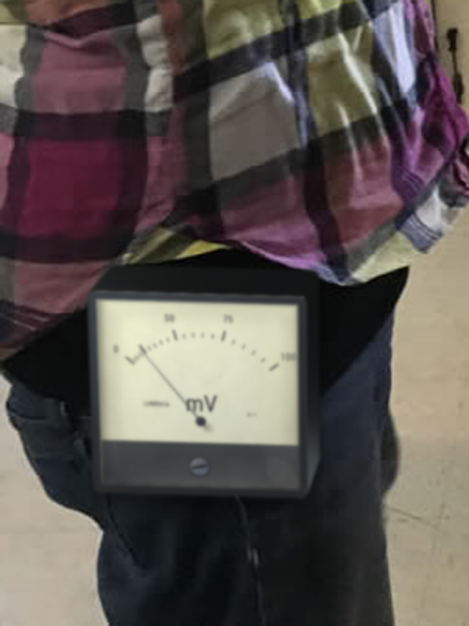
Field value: {"value": 25, "unit": "mV"}
